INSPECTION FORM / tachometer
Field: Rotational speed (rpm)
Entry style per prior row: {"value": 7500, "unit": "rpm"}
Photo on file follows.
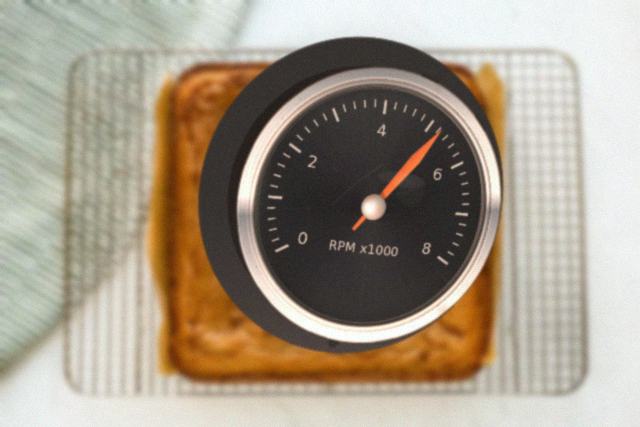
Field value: {"value": 5200, "unit": "rpm"}
